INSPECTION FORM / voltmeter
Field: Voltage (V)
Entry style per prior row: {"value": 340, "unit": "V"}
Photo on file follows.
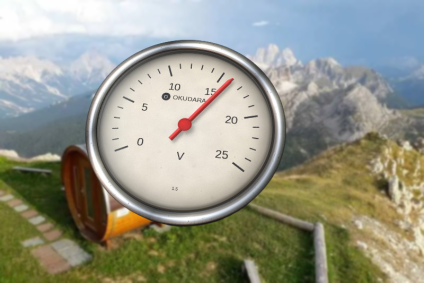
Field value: {"value": 16, "unit": "V"}
